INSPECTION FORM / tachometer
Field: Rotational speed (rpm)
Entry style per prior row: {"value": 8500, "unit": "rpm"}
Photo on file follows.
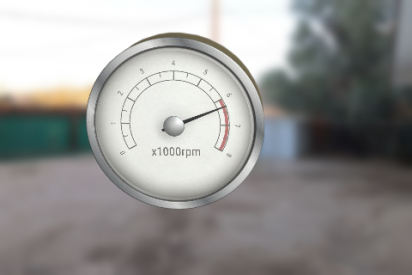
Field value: {"value": 6250, "unit": "rpm"}
